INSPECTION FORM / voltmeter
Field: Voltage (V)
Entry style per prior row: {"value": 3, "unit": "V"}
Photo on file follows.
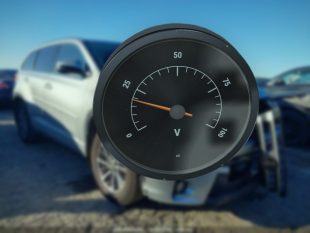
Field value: {"value": 20, "unit": "V"}
